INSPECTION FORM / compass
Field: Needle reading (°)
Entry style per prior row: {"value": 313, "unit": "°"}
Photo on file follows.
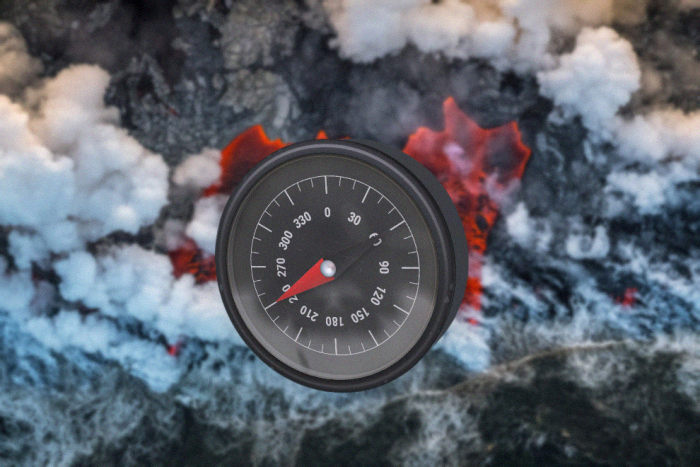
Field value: {"value": 240, "unit": "°"}
